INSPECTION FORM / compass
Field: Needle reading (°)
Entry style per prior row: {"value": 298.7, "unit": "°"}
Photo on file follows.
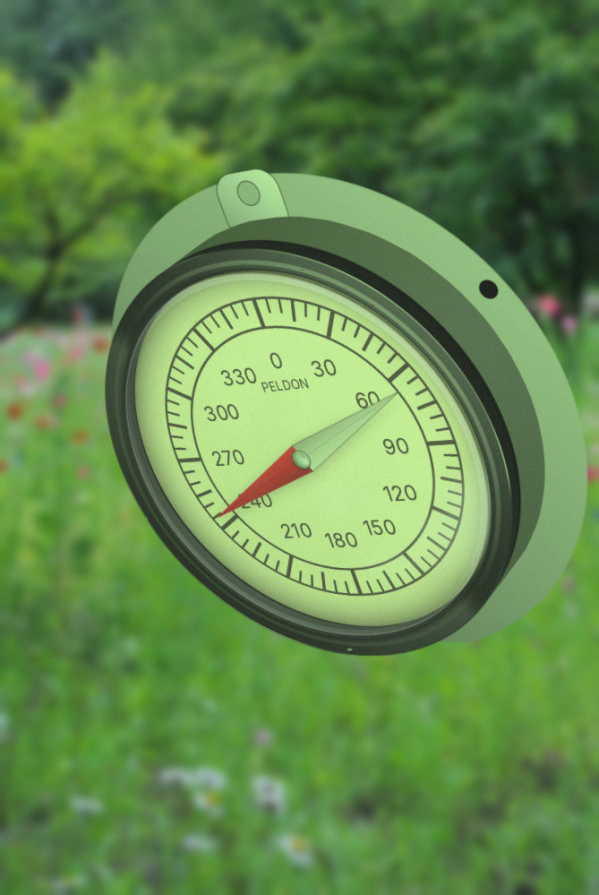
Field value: {"value": 245, "unit": "°"}
